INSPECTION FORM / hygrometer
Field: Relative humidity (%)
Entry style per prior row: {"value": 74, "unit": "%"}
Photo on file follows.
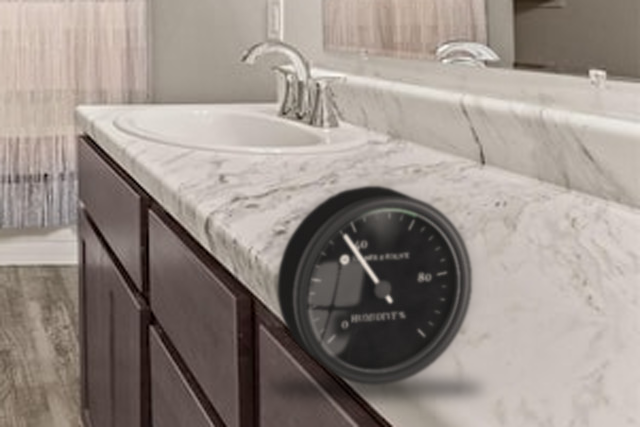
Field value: {"value": 36, "unit": "%"}
